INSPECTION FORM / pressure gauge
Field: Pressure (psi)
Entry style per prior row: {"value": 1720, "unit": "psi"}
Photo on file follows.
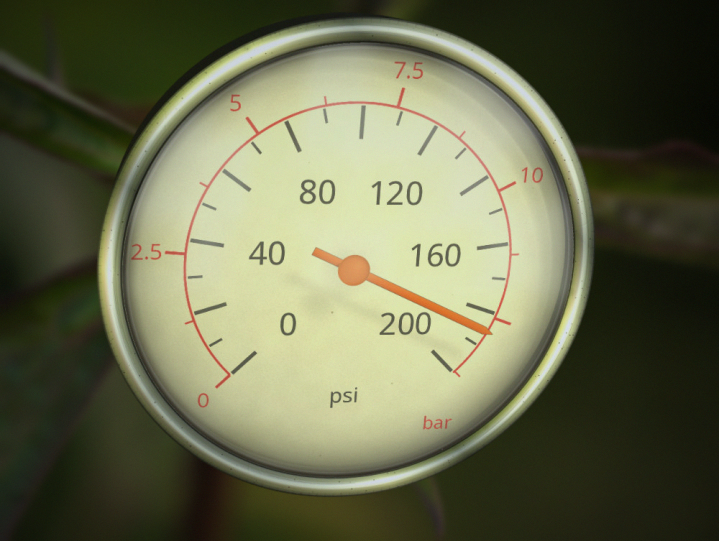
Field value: {"value": 185, "unit": "psi"}
